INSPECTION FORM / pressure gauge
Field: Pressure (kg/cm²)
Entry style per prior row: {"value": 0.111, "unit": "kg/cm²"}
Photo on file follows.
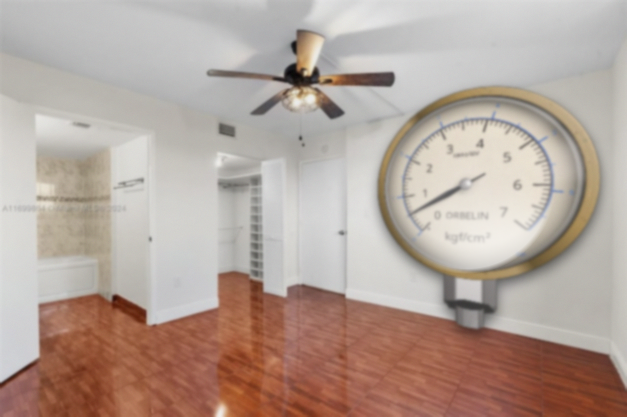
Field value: {"value": 0.5, "unit": "kg/cm²"}
